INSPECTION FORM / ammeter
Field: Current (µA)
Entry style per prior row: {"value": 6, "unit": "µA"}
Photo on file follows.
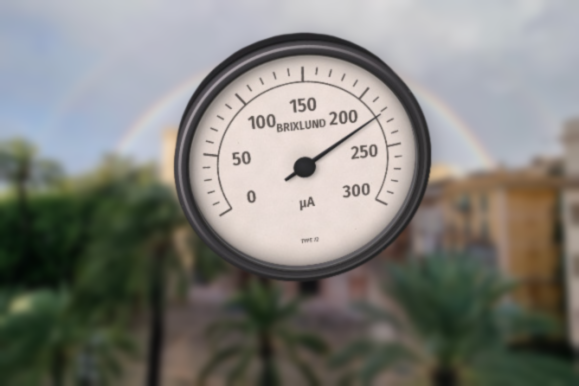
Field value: {"value": 220, "unit": "µA"}
